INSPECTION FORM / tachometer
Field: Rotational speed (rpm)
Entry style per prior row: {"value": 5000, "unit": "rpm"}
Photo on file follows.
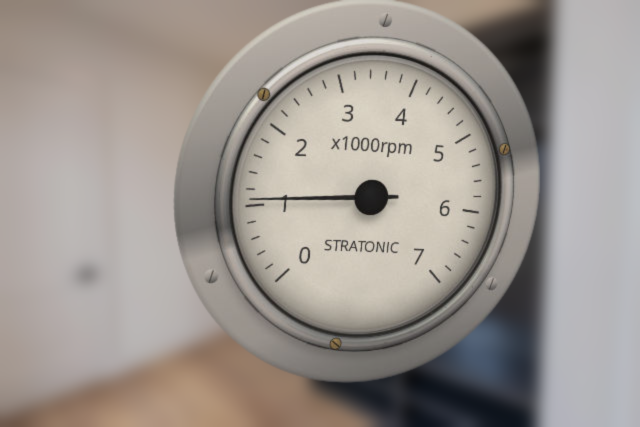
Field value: {"value": 1100, "unit": "rpm"}
